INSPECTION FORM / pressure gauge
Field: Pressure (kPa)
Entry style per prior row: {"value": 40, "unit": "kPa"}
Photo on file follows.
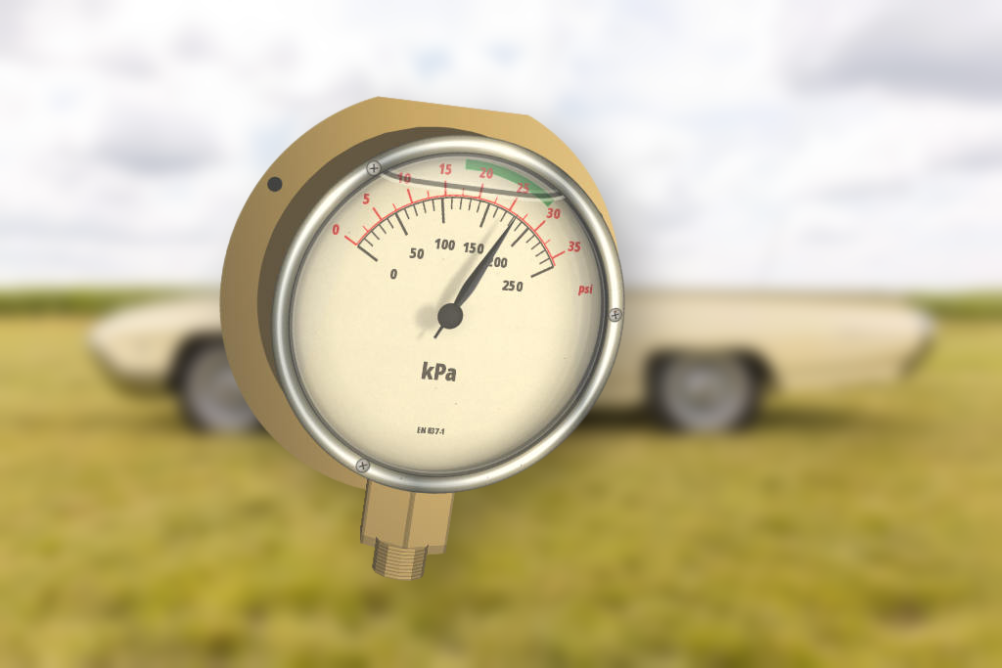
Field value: {"value": 180, "unit": "kPa"}
